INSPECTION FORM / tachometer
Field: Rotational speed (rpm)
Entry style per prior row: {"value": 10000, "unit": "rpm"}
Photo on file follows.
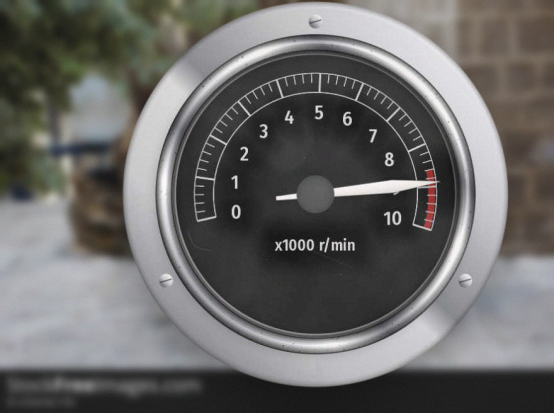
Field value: {"value": 8900, "unit": "rpm"}
